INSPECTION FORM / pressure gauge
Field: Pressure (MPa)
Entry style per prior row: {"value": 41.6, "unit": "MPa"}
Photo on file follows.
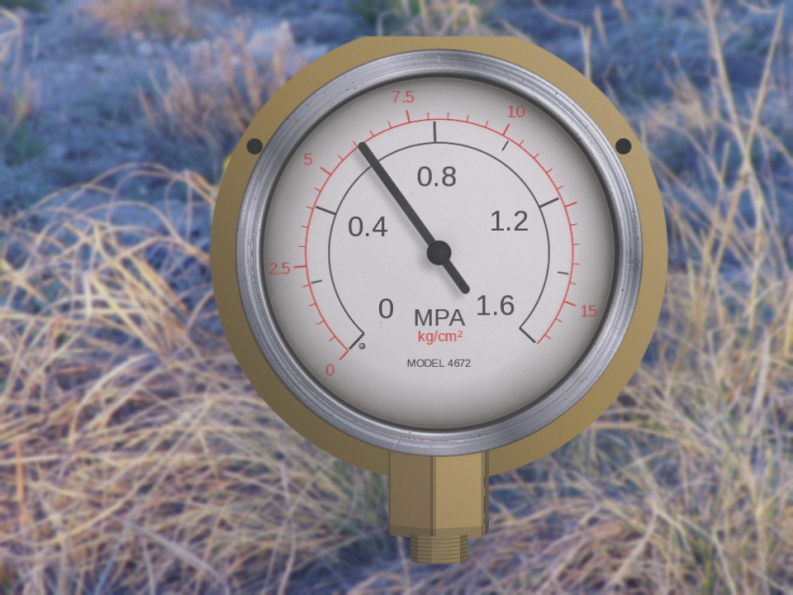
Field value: {"value": 0.6, "unit": "MPa"}
